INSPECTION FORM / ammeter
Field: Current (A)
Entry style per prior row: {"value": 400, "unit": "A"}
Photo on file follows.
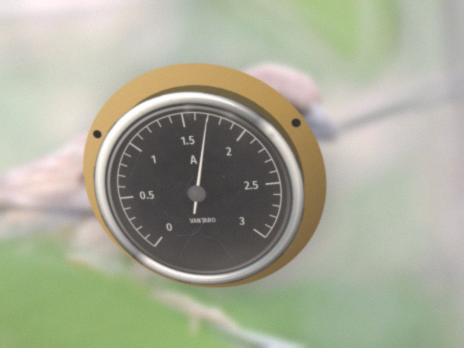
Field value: {"value": 1.7, "unit": "A"}
